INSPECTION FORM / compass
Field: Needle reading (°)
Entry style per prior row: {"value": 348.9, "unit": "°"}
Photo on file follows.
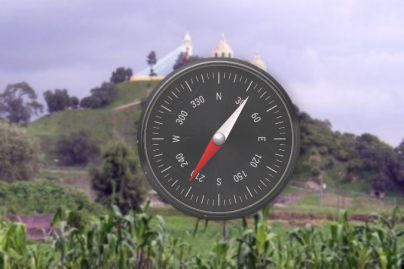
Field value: {"value": 215, "unit": "°"}
